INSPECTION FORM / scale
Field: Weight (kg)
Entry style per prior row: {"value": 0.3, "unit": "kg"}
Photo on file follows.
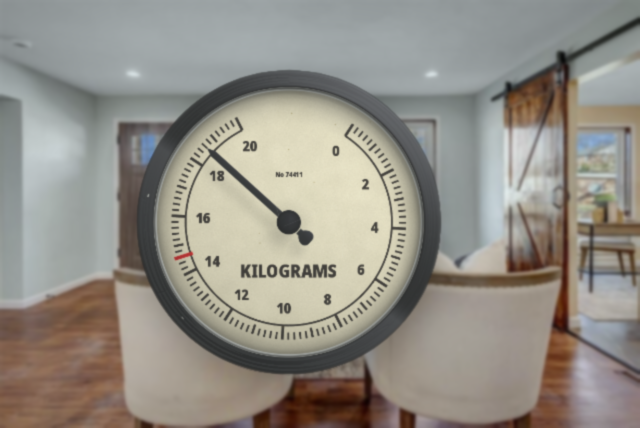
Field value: {"value": 18.6, "unit": "kg"}
